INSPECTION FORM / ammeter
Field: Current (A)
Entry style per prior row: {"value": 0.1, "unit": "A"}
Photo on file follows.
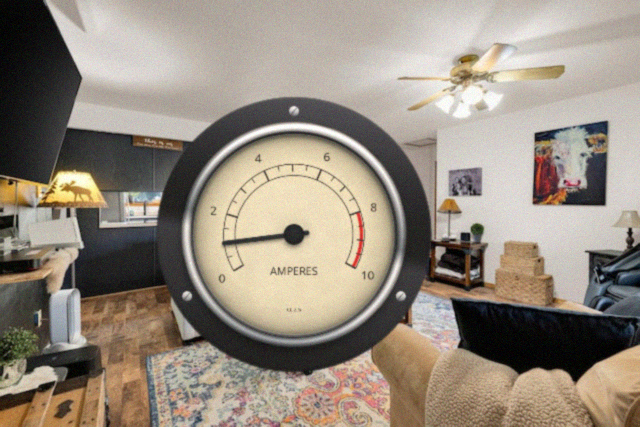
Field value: {"value": 1, "unit": "A"}
